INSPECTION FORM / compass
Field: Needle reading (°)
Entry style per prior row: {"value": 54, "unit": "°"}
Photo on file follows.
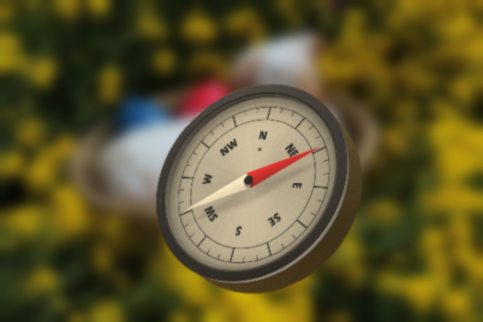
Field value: {"value": 60, "unit": "°"}
